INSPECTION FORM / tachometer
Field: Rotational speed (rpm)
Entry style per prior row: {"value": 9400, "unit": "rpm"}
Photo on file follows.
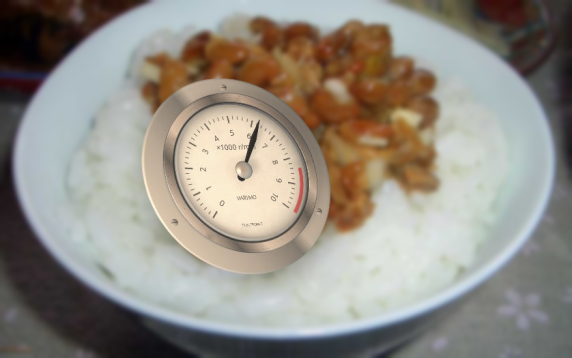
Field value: {"value": 6200, "unit": "rpm"}
